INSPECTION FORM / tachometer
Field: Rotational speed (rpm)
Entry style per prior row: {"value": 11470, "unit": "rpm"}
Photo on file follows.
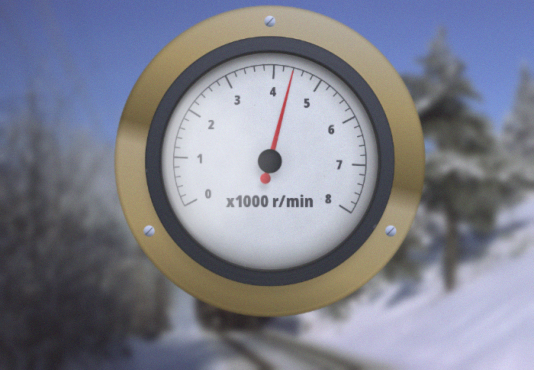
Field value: {"value": 4400, "unit": "rpm"}
